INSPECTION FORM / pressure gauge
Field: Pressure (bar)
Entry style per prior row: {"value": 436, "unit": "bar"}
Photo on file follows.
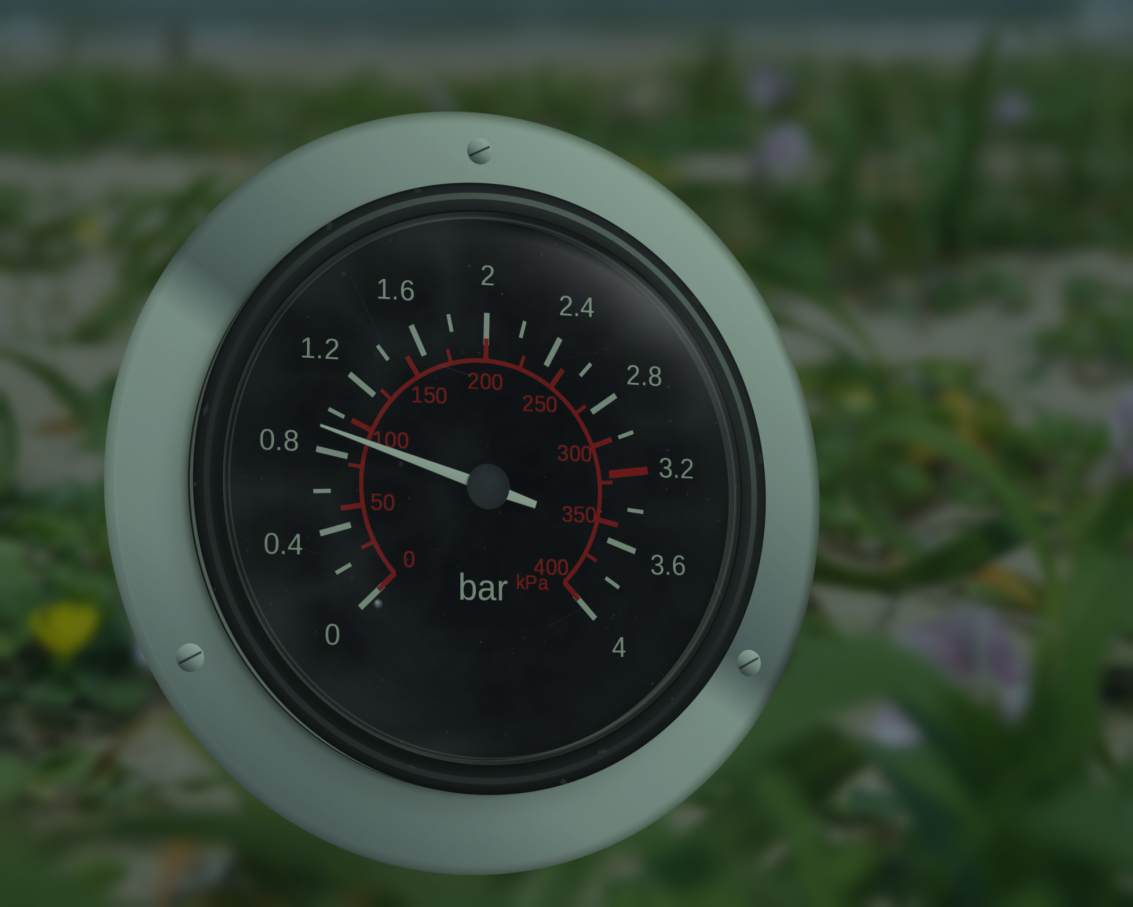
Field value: {"value": 0.9, "unit": "bar"}
